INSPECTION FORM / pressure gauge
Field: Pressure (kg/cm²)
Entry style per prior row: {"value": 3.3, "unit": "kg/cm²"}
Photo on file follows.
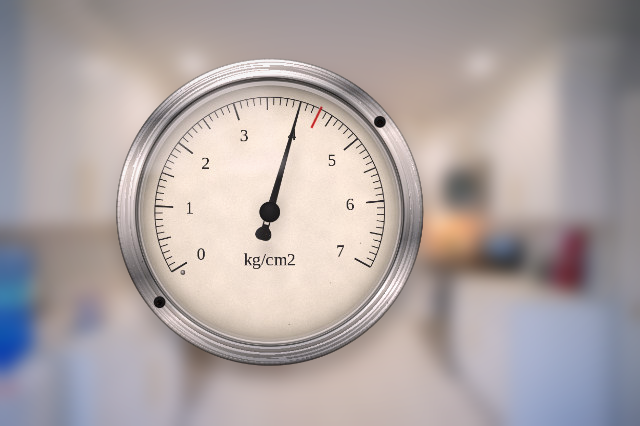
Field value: {"value": 4, "unit": "kg/cm²"}
